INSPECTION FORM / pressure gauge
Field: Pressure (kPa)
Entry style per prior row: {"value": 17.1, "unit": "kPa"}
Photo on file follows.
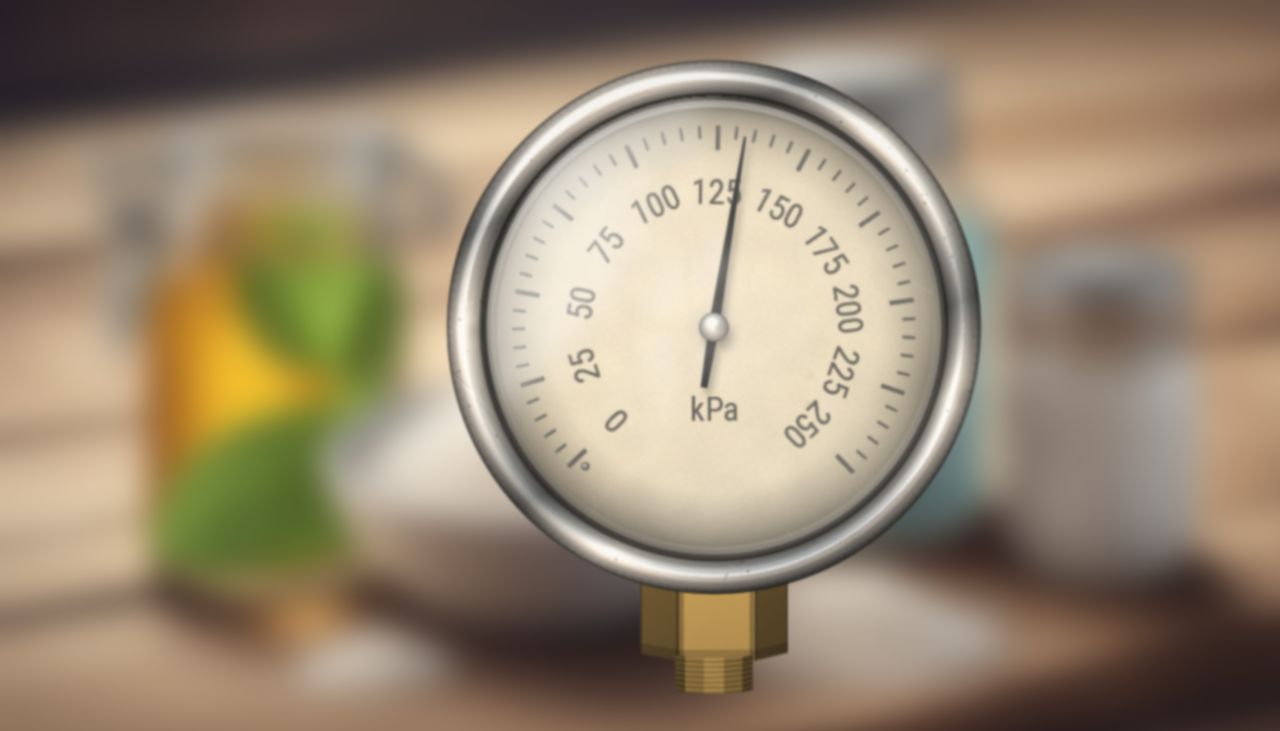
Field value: {"value": 132.5, "unit": "kPa"}
